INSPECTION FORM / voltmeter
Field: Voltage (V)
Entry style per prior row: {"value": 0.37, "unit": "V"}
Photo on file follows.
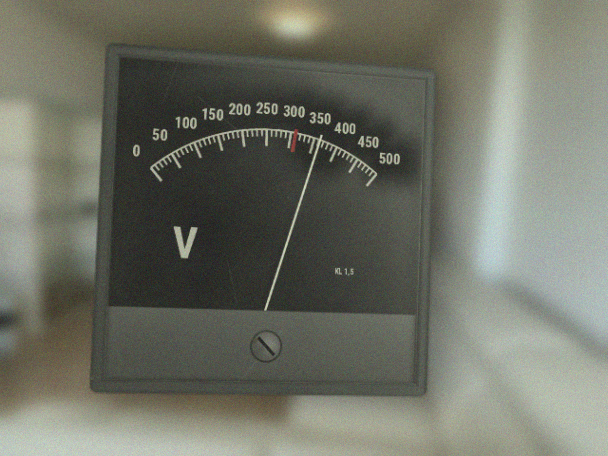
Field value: {"value": 360, "unit": "V"}
